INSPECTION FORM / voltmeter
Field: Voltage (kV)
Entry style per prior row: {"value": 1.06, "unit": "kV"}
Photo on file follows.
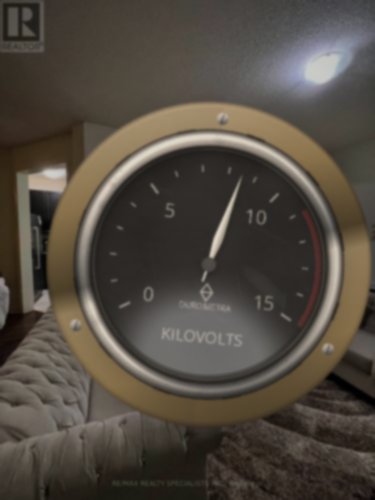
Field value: {"value": 8.5, "unit": "kV"}
